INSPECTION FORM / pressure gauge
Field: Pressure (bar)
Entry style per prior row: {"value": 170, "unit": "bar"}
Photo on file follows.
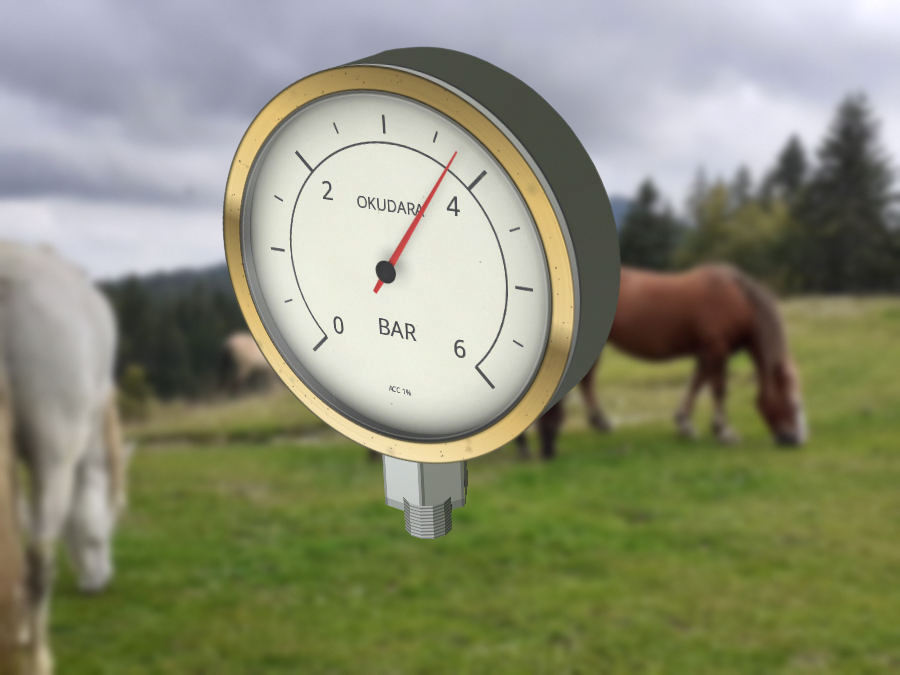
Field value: {"value": 3.75, "unit": "bar"}
